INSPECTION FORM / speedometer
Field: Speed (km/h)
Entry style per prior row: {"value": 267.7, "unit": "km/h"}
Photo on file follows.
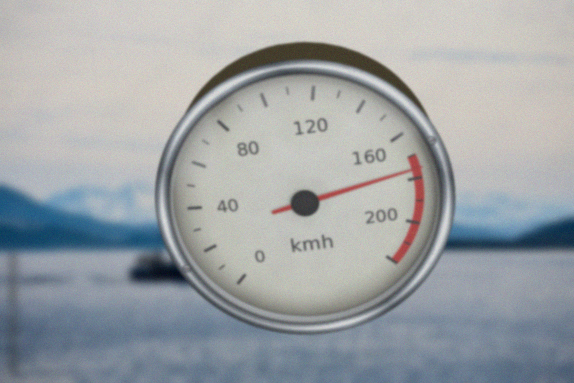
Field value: {"value": 175, "unit": "km/h"}
